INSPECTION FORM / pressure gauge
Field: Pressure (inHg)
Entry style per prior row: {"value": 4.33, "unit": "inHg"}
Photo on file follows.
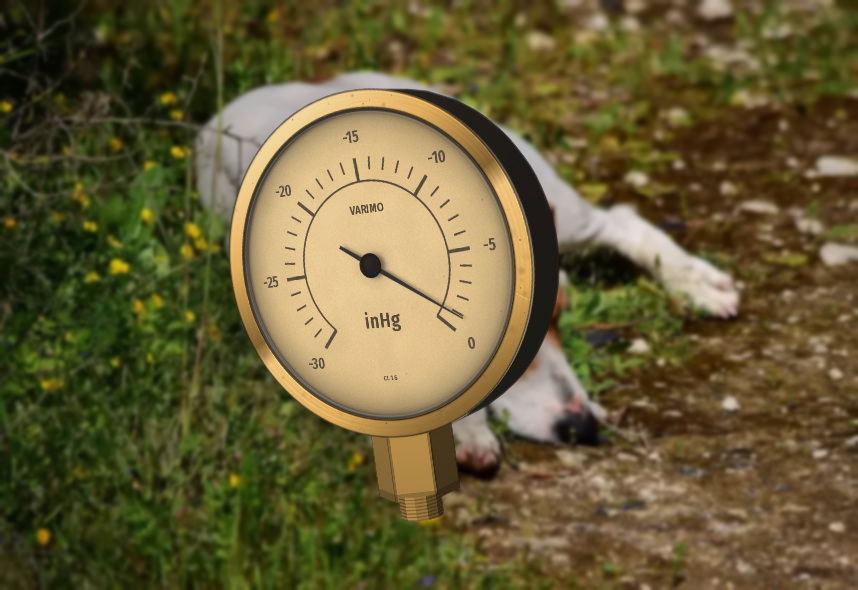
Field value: {"value": -1, "unit": "inHg"}
